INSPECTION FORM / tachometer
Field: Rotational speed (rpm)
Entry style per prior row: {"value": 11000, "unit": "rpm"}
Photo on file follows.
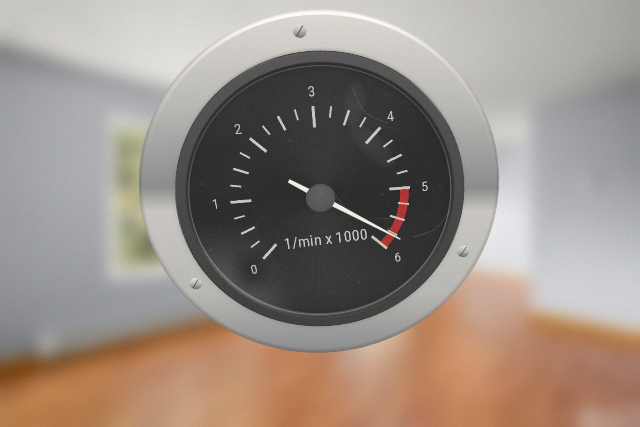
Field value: {"value": 5750, "unit": "rpm"}
